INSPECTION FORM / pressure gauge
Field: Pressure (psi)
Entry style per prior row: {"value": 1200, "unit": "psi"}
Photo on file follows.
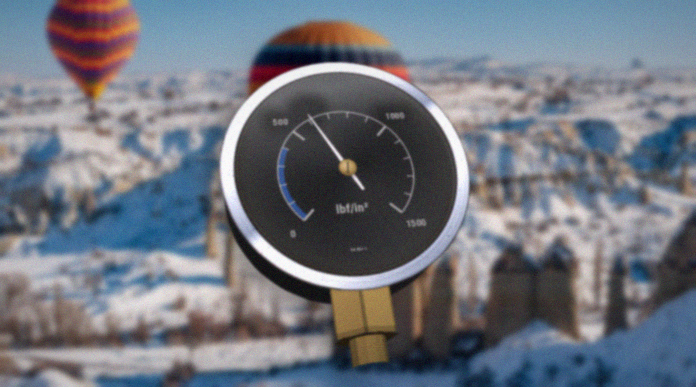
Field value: {"value": 600, "unit": "psi"}
